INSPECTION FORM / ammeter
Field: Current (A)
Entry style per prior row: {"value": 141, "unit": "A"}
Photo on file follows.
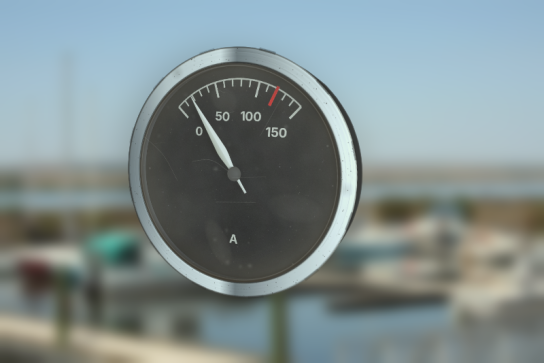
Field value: {"value": 20, "unit": "A"}
